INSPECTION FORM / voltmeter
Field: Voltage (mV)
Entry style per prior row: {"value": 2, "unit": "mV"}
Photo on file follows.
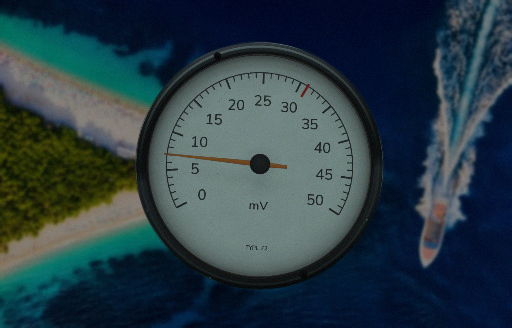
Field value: {"value": 7, "unit": "mV"}
